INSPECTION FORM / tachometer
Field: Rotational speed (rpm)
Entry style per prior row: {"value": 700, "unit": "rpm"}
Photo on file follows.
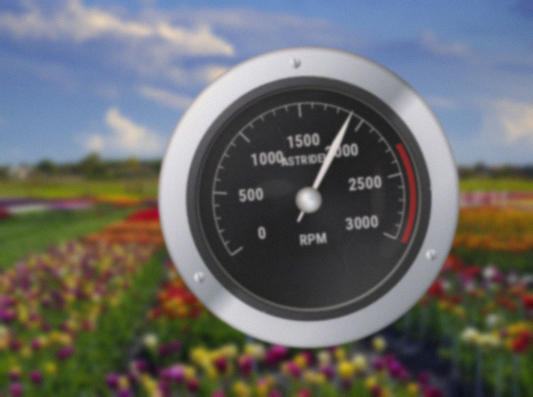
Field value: {"value": 1900, "unit": "rpm"}
